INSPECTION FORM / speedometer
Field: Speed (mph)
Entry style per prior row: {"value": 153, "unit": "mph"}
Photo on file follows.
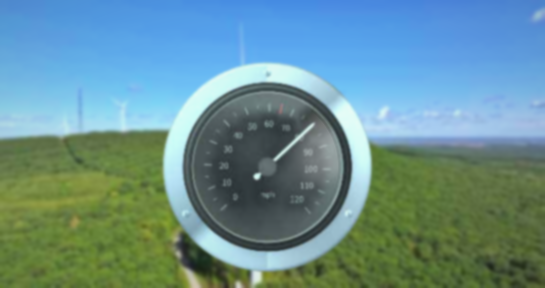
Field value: {"value": 80, "unit": "mph"}
